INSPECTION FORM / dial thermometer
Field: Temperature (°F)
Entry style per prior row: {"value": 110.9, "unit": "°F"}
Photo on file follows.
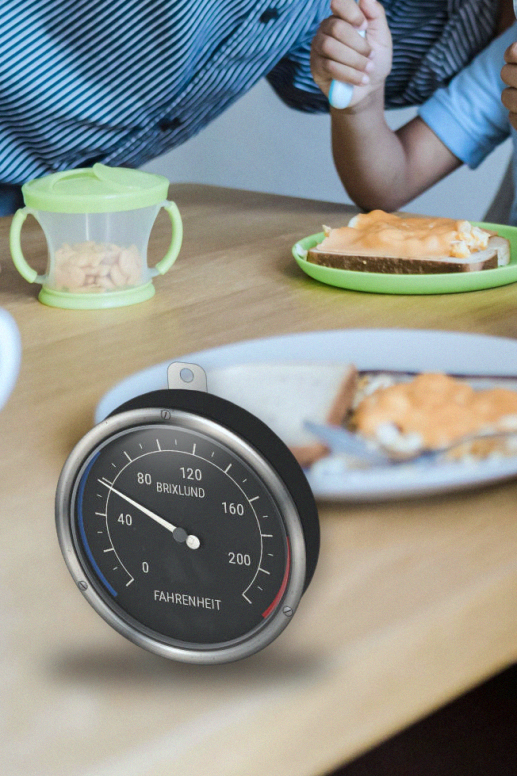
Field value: {"value": 60, "unit": "°F"}
